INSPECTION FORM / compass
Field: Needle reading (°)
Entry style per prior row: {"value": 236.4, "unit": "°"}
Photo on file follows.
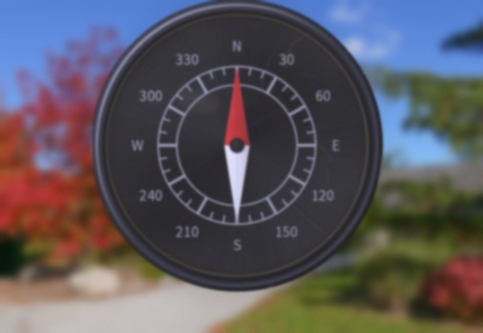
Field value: {"value": 0, "unit": "°"}
